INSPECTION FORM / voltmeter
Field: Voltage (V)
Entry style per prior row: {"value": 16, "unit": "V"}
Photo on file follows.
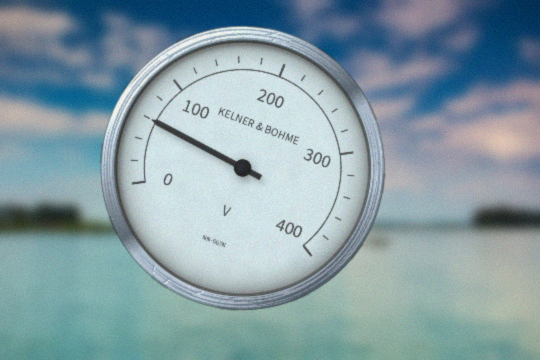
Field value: {"value": 60, "unit": "V"}
